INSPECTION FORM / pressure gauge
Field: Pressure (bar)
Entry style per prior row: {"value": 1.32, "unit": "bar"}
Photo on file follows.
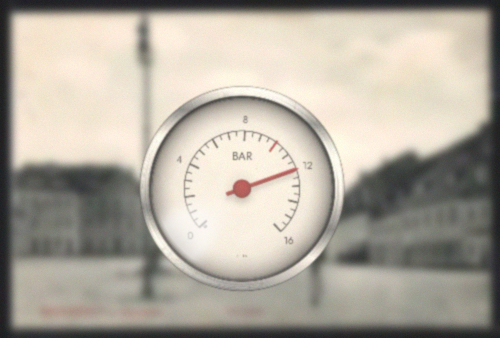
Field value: {"value": 12, "unit": "bar"}
